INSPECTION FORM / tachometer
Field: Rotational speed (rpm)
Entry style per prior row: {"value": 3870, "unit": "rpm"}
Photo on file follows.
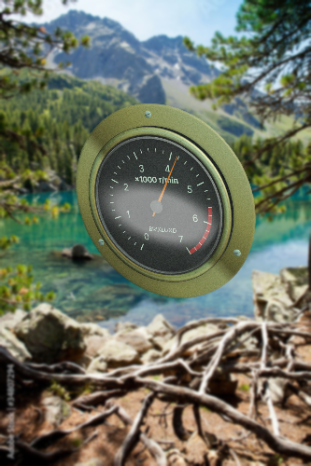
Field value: {"value": 4200, "unit": "rpm"}
